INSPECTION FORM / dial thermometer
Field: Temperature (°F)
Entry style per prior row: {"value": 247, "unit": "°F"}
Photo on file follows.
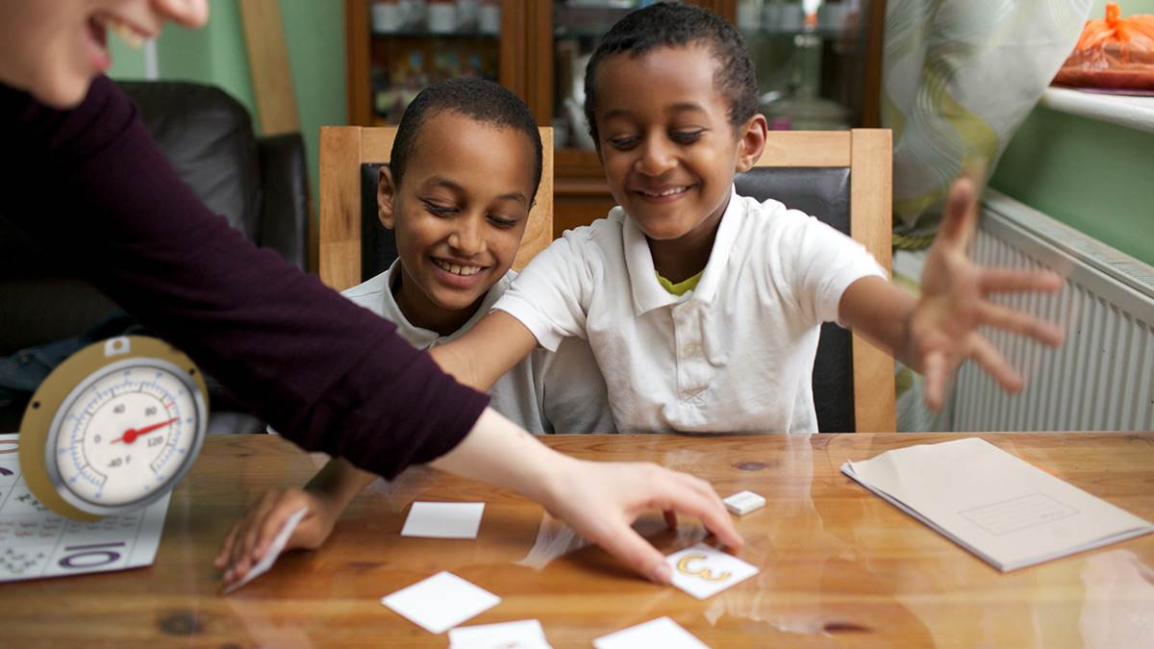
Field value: {"value": 100, "unit": "°F"}
